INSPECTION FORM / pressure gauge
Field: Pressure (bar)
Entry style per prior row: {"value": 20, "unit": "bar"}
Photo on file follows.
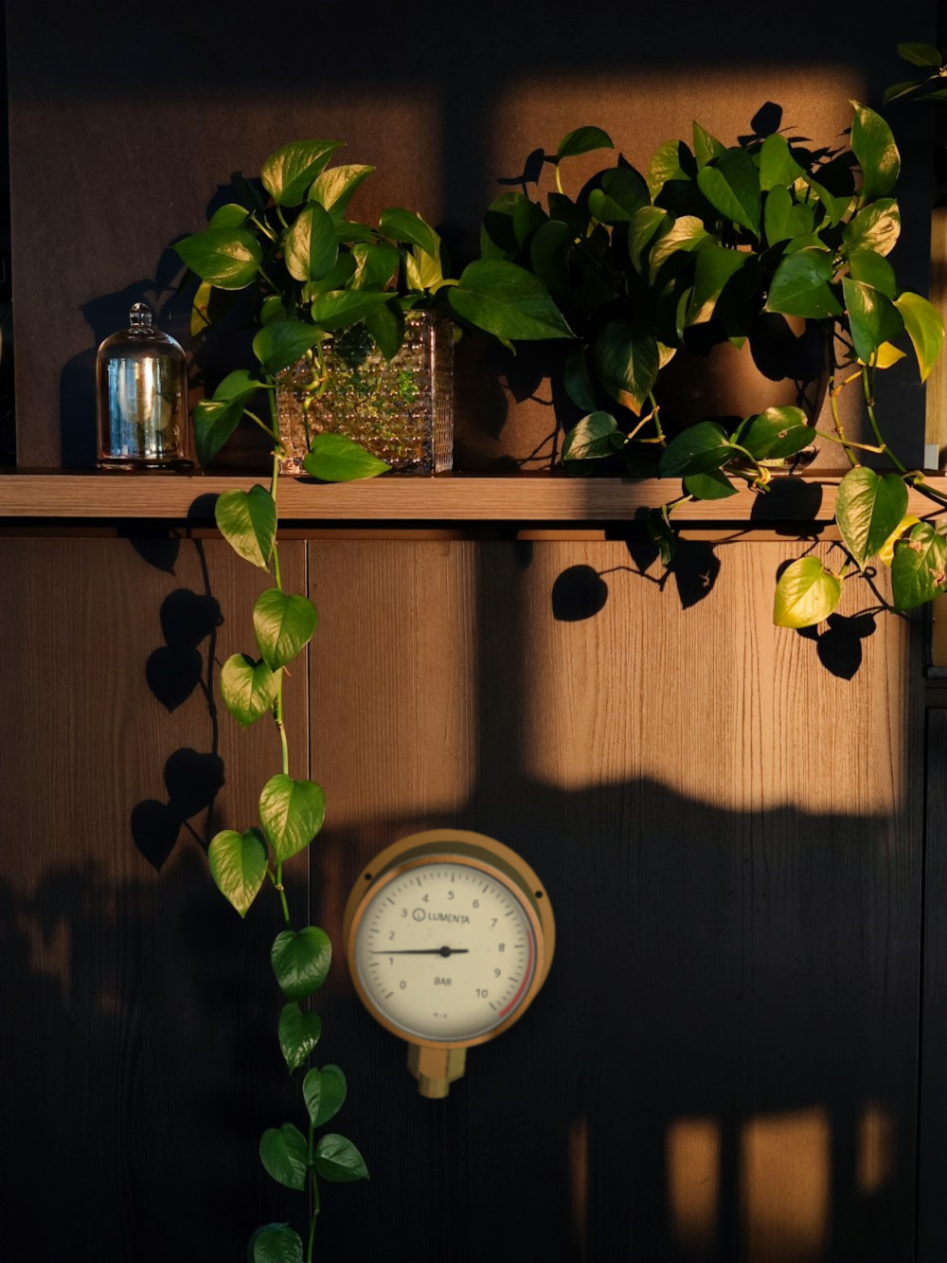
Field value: {"value": 1.4, "unit": "bar"}
